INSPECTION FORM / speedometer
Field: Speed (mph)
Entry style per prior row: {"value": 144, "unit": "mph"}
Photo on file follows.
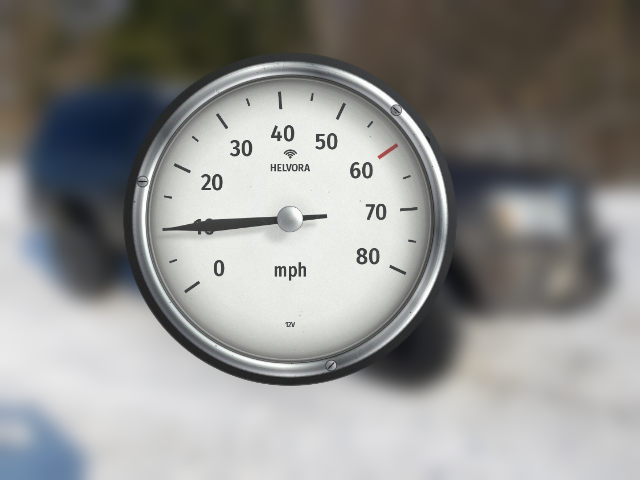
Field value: {"value": 10, "unit": "mph"}
